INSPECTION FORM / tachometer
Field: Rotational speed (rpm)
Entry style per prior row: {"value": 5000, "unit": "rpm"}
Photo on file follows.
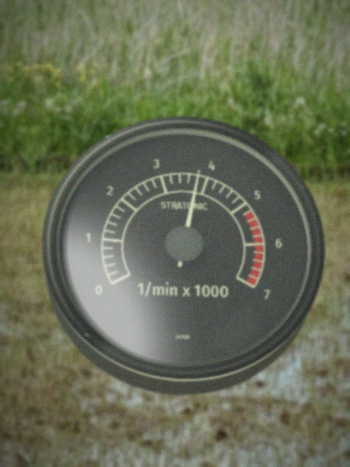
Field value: {"value": 3800, "unit": "rpm"}
